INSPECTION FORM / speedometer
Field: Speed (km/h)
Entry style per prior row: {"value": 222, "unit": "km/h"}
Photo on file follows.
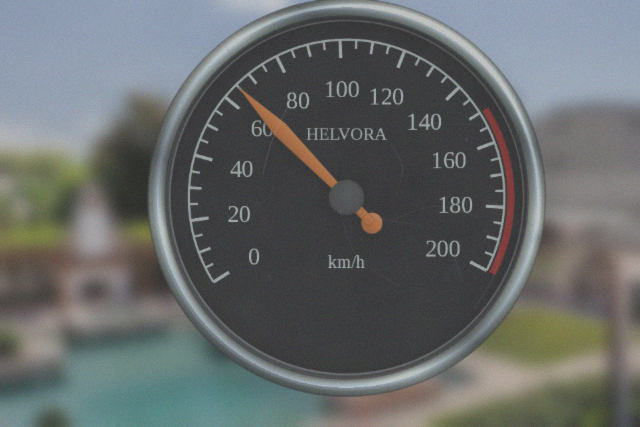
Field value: {"value": 65, "unit": "km/h"}
